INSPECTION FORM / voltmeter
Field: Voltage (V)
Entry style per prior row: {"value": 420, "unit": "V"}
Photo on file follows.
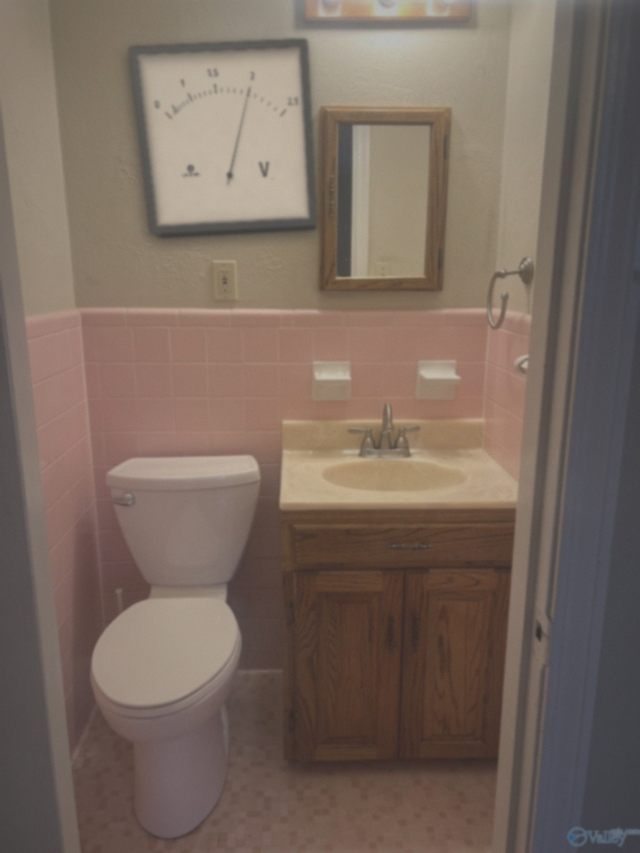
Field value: {"value": 2, "unit": "V"}
